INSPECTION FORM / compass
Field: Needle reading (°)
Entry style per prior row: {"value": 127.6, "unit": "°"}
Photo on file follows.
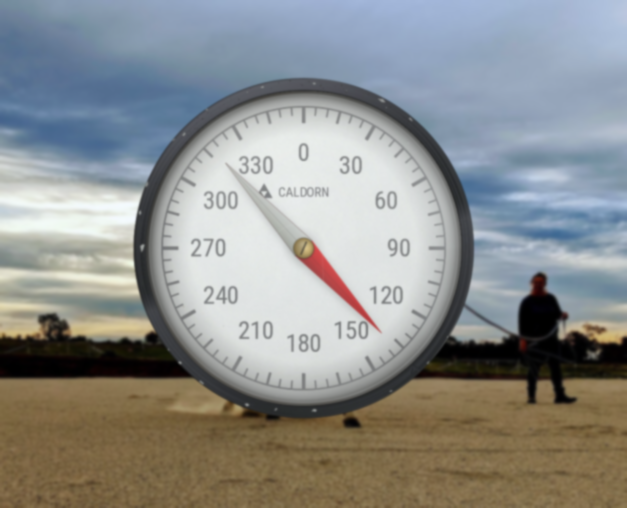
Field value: {"value": 137.5, "unit": "°"}
